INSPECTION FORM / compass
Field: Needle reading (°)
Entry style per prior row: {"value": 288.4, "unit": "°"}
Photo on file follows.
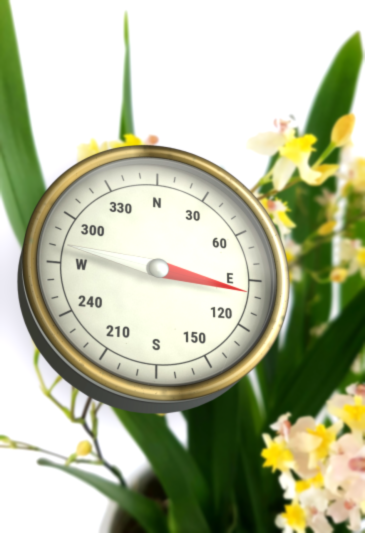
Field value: {"value": 100, "unit": "°"}
